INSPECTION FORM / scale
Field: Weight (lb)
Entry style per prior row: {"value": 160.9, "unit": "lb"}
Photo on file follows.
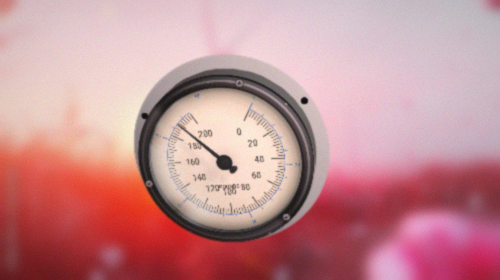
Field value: {"value": 190, "unit": "lb"}
